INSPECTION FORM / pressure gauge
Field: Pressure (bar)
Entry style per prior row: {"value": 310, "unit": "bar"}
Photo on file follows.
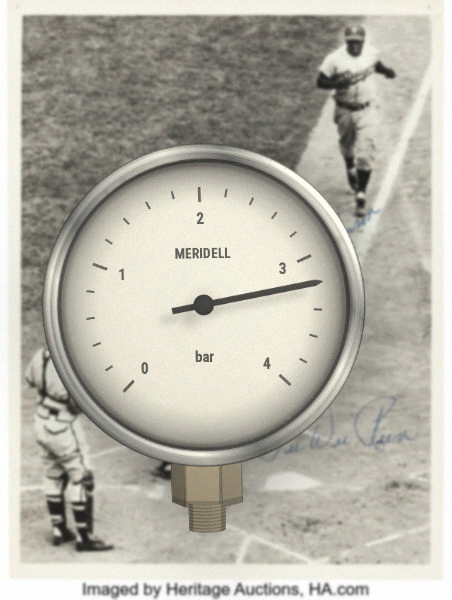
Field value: {"value": 3.2, "unit": "bar"}
